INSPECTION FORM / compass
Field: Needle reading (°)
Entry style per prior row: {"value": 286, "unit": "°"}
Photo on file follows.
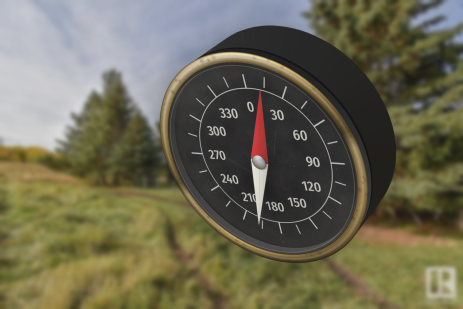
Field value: {"value": 15, "unit": "°"}
